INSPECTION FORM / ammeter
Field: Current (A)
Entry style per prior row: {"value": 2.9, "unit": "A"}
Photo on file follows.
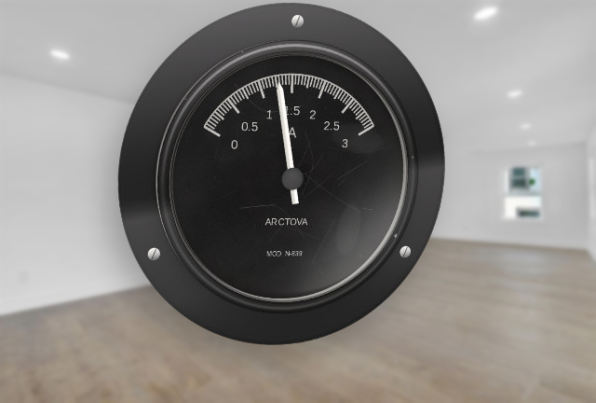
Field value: {"value": 1.25, "unit": "A"}
